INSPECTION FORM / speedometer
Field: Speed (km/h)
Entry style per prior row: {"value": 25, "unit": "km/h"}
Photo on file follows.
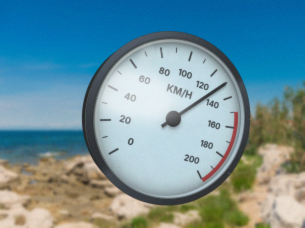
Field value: {"value": 130, "unit": "km/h"}
